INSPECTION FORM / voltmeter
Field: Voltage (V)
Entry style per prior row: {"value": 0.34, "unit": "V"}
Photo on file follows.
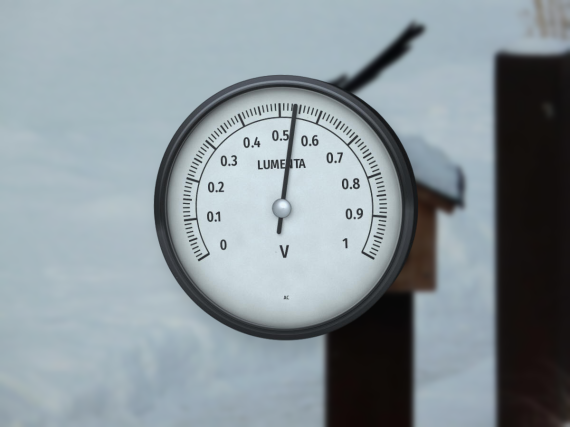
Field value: {"value": 0.54, "unit": "V"}
